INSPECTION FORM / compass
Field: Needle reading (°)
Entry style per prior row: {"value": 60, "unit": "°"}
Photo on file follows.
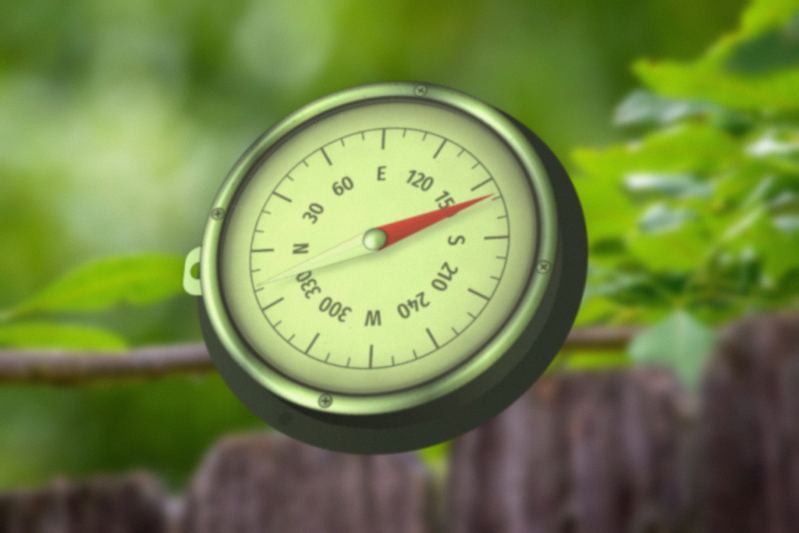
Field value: {"value": 160, "unit": "°"}
